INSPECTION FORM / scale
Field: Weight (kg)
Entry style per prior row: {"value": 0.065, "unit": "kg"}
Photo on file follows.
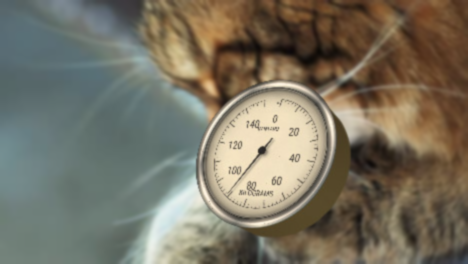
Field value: {"value": 90, "unit": "kg"}
